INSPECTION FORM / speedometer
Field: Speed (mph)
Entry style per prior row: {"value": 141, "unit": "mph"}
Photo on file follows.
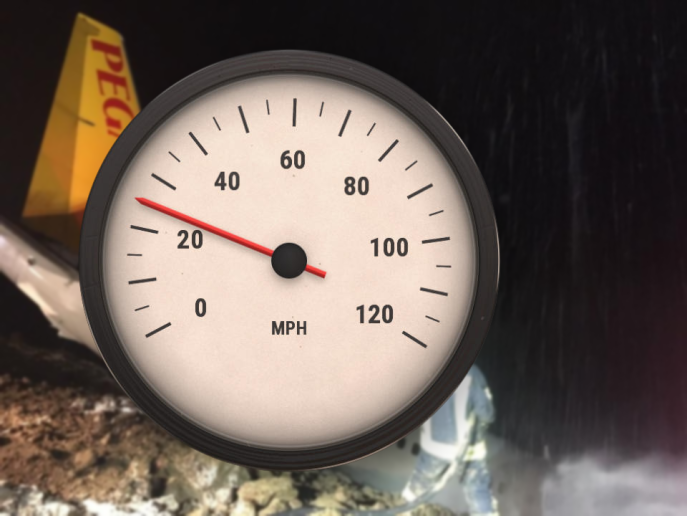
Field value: {"value": 25, "unit": "mph"}
